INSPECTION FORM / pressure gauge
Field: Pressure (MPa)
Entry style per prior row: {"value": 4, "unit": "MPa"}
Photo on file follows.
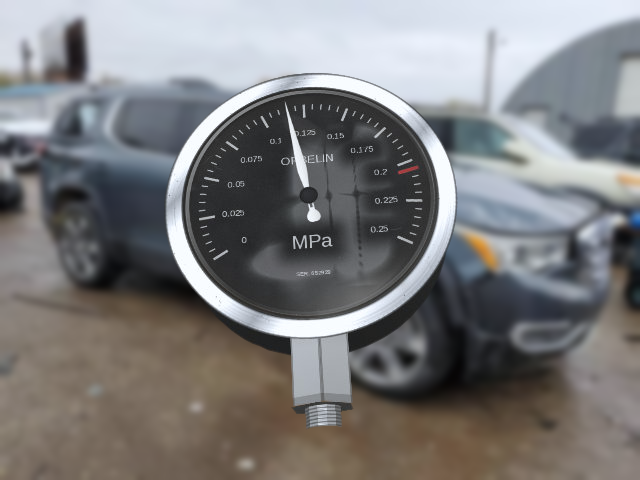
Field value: {"value": 0.115, "unit": "MPa"}
